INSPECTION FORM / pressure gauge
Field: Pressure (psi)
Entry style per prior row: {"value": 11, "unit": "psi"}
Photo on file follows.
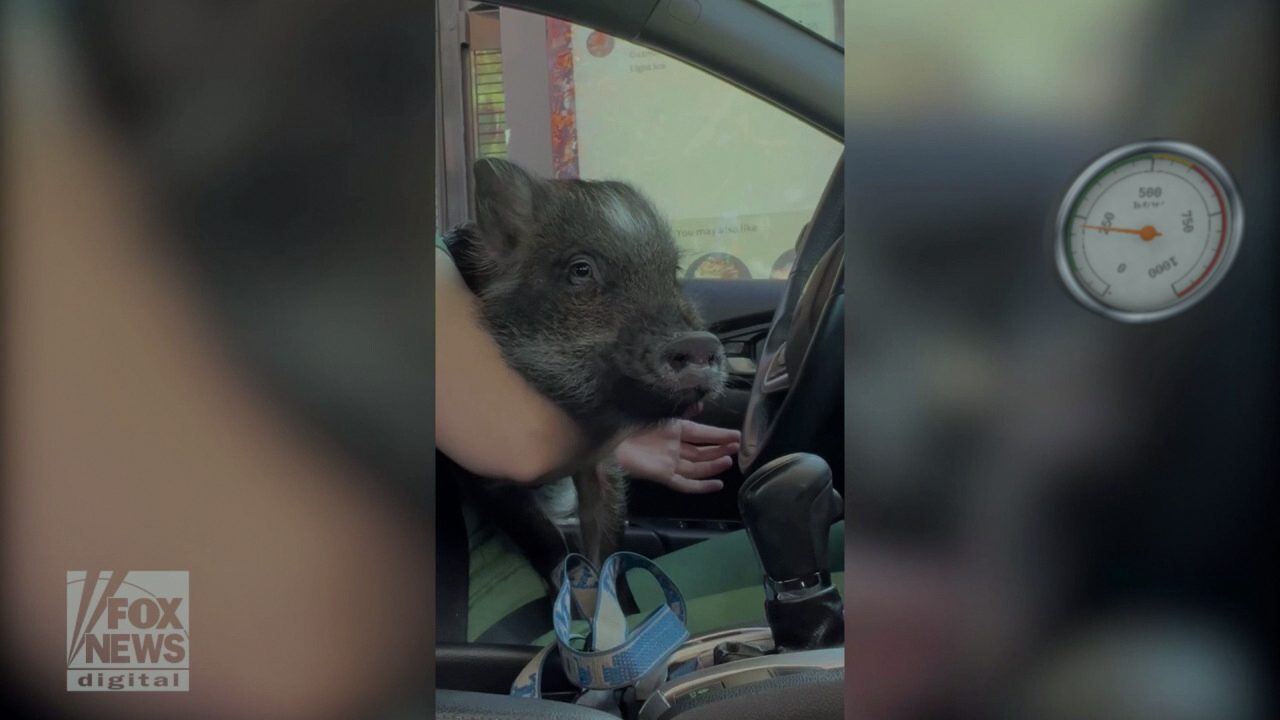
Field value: {"value": 225, "unit": "psi"}
